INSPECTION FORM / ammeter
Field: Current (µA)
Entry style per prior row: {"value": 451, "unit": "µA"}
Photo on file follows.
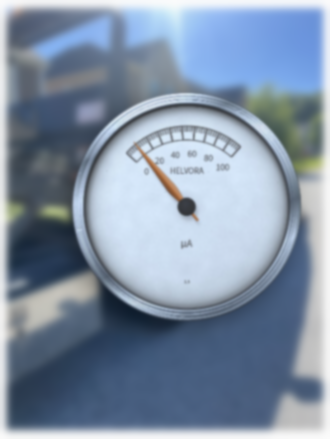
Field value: {"value": 10, "unit": "µA"}
